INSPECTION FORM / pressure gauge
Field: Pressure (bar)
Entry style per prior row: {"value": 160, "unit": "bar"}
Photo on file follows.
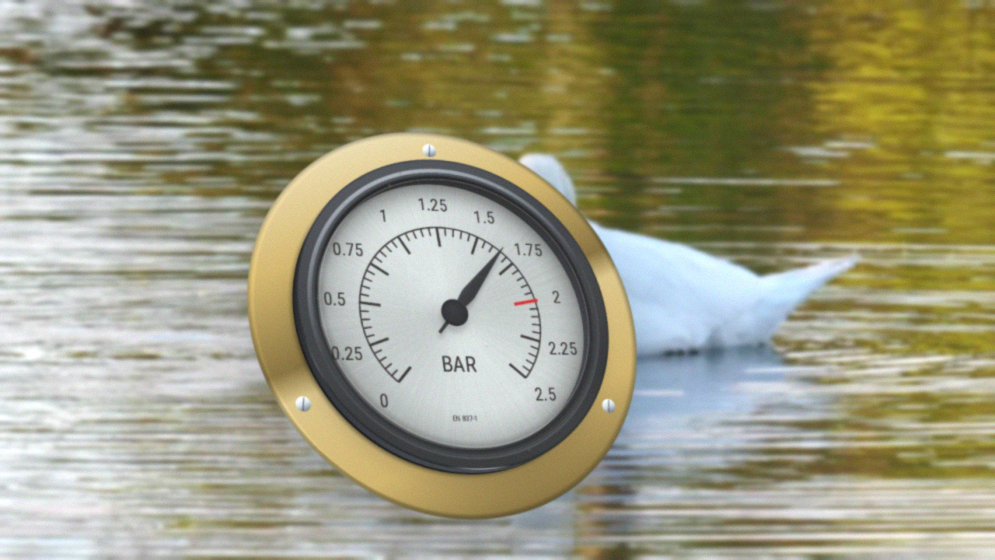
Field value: {"value": 1.65, "unit": "bar"}
